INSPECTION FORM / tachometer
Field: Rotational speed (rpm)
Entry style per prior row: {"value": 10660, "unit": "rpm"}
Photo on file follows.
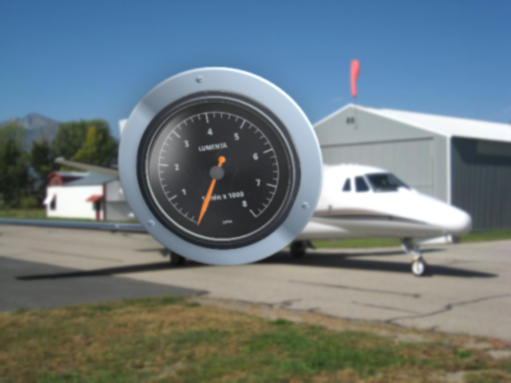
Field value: {"value": 0, "unit": "rpm"}
